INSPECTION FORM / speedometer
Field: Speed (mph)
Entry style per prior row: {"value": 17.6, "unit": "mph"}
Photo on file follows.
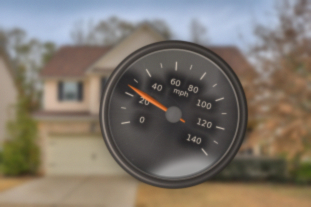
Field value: {"value": 25, "unit": "mph"}
